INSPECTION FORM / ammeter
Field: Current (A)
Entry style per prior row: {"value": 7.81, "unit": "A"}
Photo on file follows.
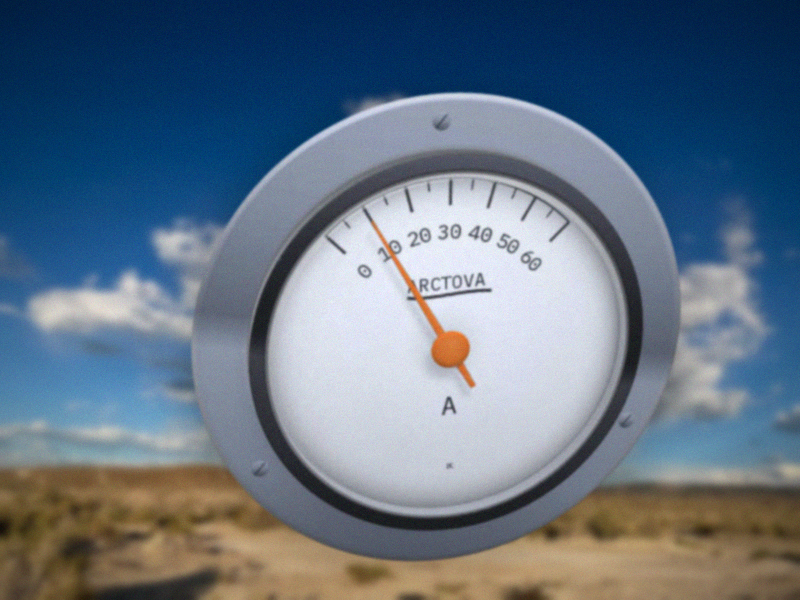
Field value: {"value": 10, "unit": "A"}
